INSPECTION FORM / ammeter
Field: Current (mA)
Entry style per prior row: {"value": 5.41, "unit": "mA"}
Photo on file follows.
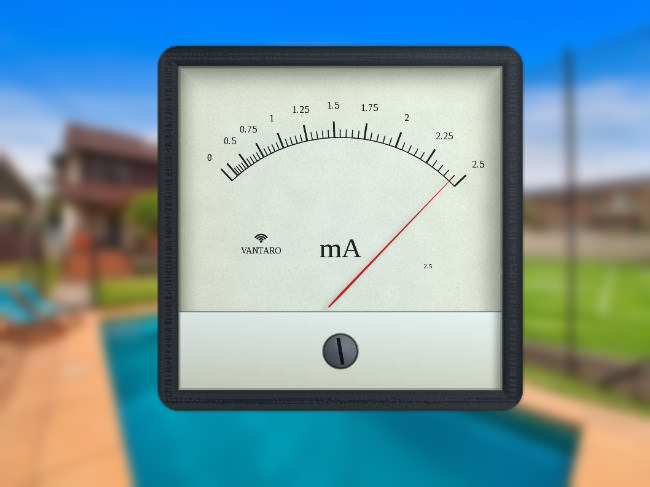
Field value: {"value": 2.45, "unit": "mA"}
